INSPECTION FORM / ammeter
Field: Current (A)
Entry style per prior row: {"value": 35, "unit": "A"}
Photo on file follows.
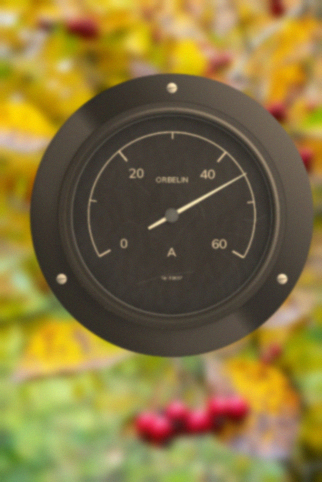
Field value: {"value": 45, "unit": "A"}
